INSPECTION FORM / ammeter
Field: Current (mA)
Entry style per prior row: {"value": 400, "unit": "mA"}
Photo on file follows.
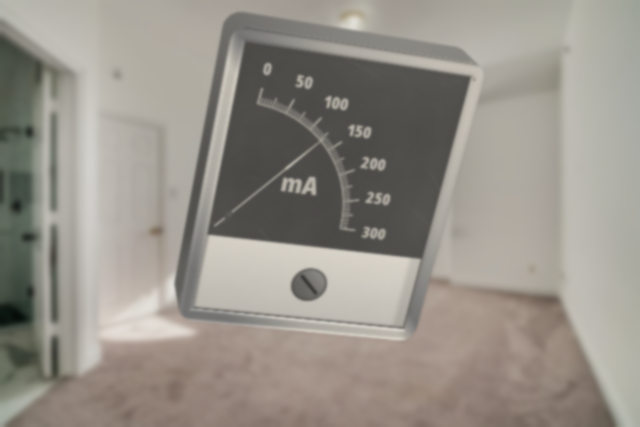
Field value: {"value": 125, "unit": "mA"}
